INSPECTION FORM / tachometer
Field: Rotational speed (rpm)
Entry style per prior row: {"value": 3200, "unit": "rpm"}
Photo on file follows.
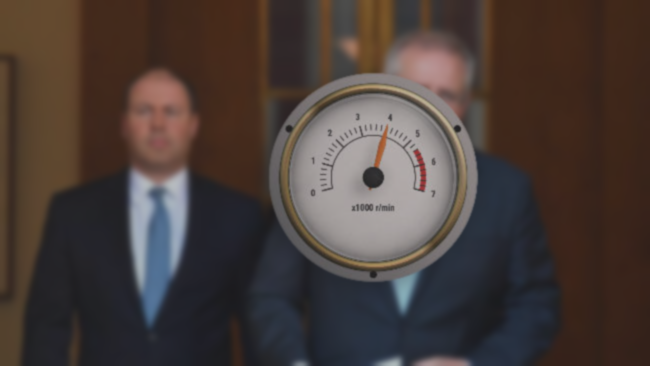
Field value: {"value": 4000, "unit": "rpm"}
